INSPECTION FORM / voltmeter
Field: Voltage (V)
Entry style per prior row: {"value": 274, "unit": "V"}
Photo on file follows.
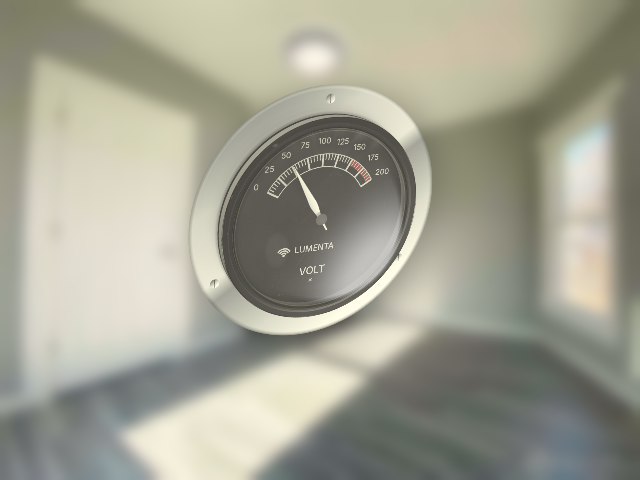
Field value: {"value": 50, "unit": "V"}
